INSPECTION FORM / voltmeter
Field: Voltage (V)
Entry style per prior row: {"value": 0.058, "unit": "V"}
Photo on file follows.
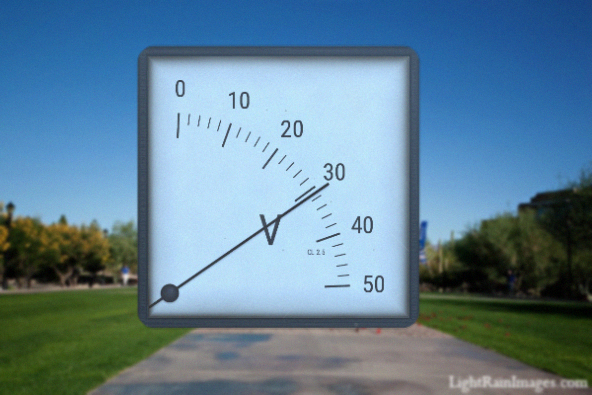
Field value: {"value": 31, "unit": "V"}
